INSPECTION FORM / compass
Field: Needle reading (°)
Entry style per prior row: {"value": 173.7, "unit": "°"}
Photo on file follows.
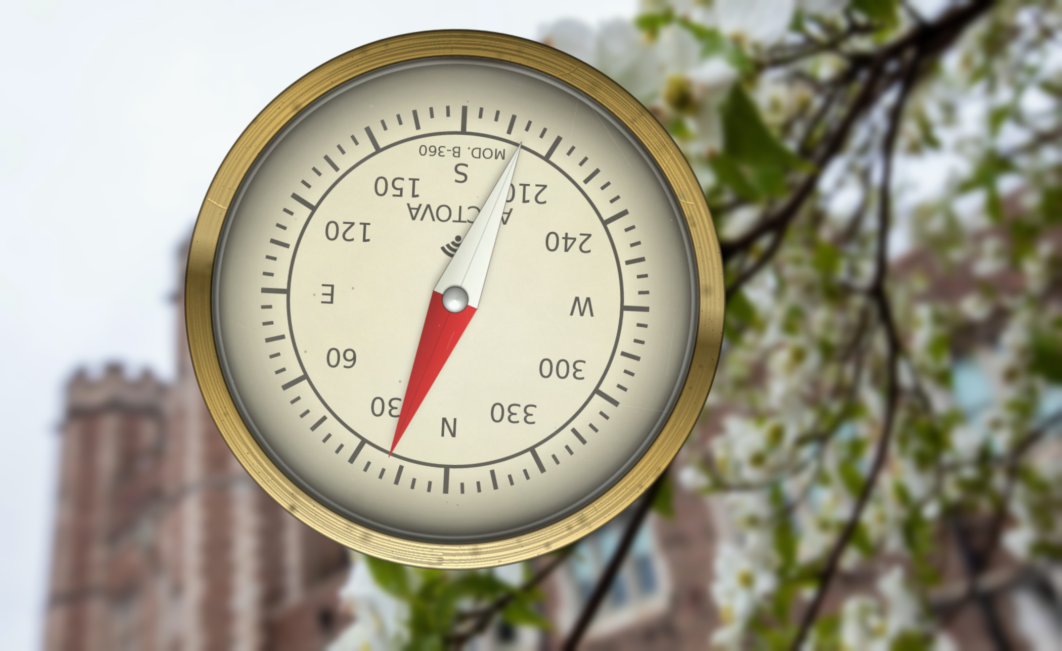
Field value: {"value": 20, "unit": "°"}
